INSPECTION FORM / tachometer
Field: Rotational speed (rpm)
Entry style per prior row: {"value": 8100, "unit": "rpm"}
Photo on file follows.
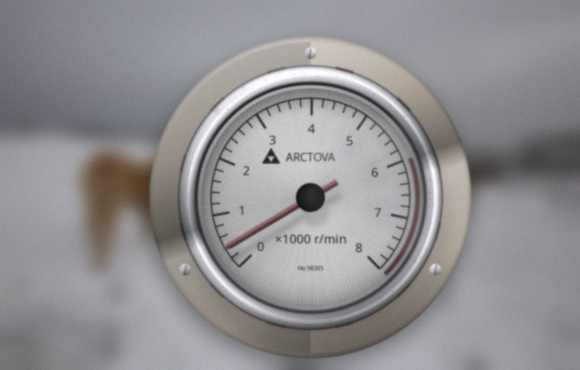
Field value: {"value": 400, "unit": "rpm"}
